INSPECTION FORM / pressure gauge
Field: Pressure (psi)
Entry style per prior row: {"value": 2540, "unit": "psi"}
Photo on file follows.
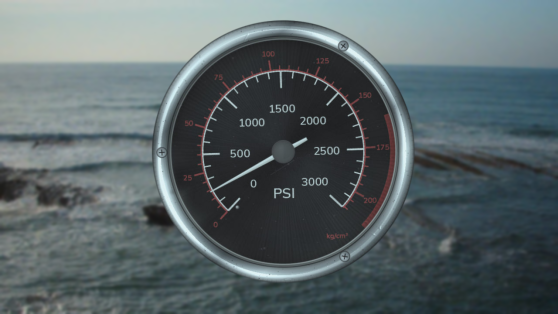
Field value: {"value": 200, "unit": "psi"}
